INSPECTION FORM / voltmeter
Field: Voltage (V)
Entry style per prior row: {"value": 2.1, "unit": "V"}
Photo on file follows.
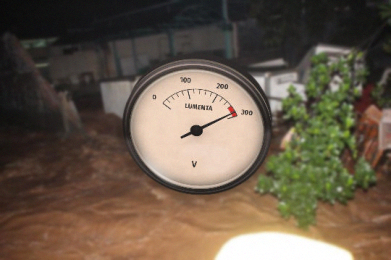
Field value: {"value": 280, "unit": "V"}
